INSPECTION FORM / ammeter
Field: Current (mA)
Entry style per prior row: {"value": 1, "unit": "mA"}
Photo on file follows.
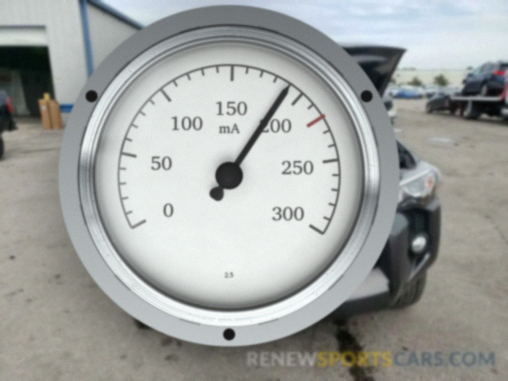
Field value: {"value": 190, "unit": "mA"}
